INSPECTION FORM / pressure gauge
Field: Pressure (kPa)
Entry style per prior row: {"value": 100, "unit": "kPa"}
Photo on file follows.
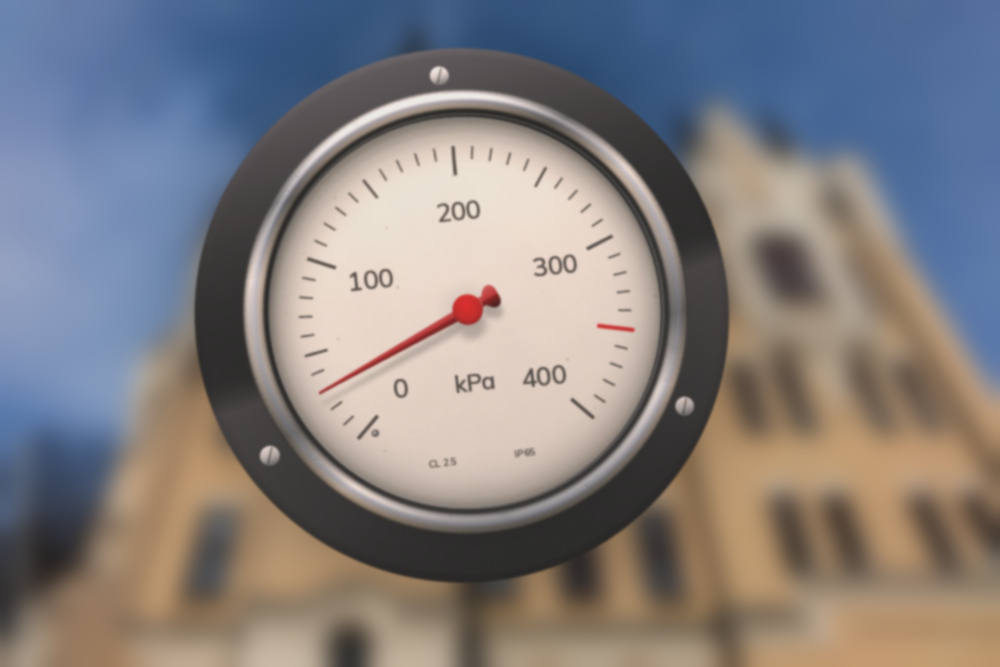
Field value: {"value": 30, "unit": "kPa"}
